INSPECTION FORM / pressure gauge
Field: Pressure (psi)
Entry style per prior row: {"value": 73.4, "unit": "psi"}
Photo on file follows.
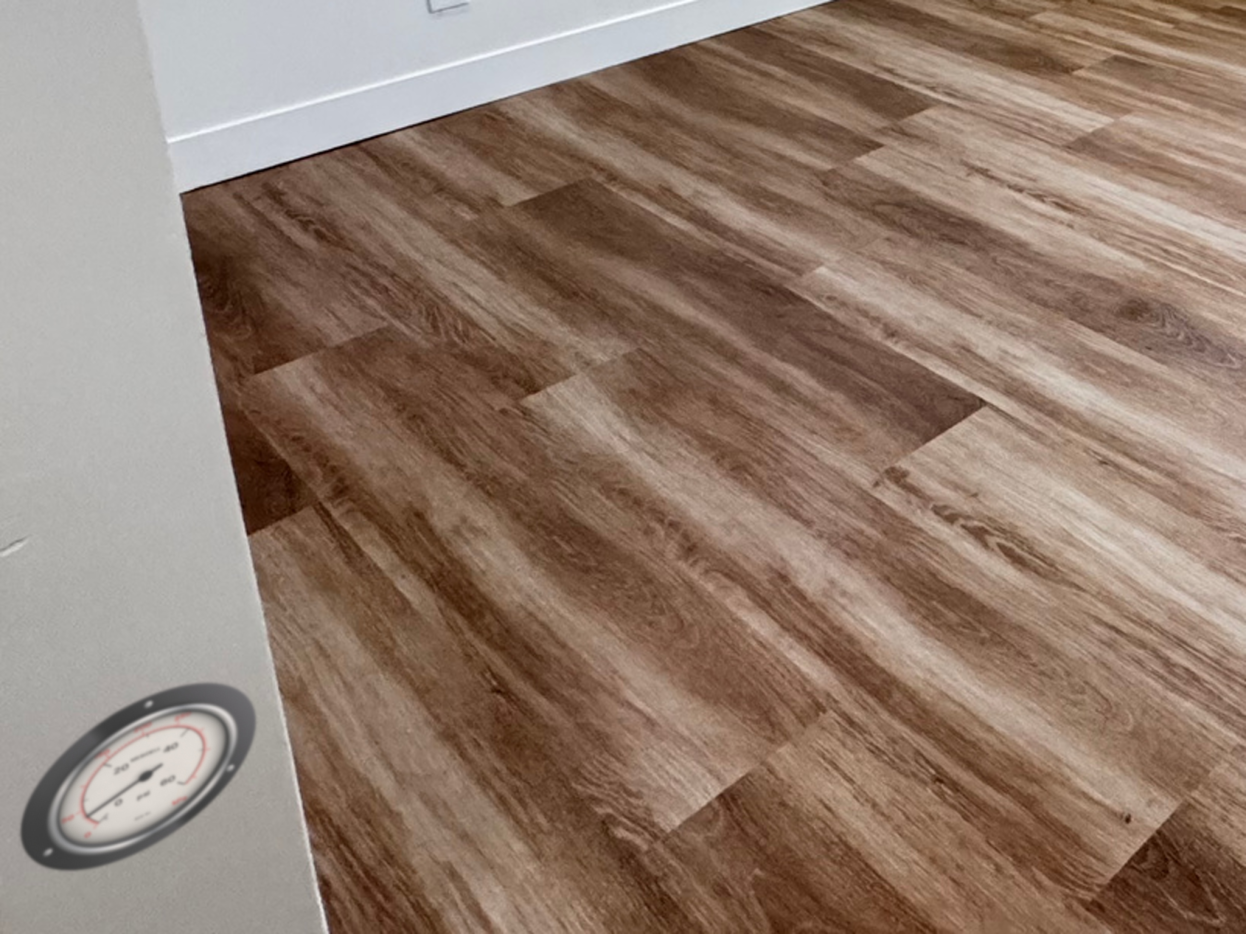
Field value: {"value": 5, "unit": "psi"}
